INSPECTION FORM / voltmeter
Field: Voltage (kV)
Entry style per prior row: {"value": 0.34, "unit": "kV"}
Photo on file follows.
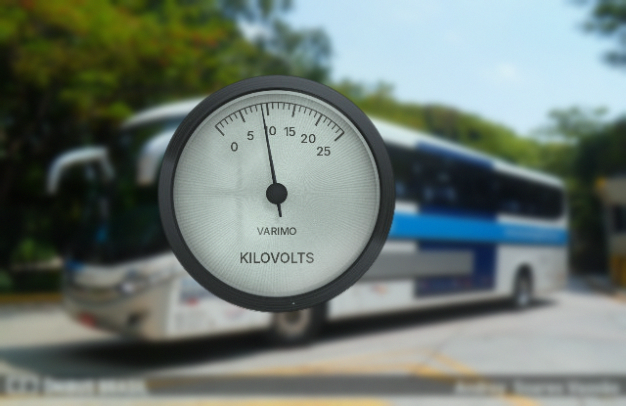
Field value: {"value": 9, "unit": "kV"}
